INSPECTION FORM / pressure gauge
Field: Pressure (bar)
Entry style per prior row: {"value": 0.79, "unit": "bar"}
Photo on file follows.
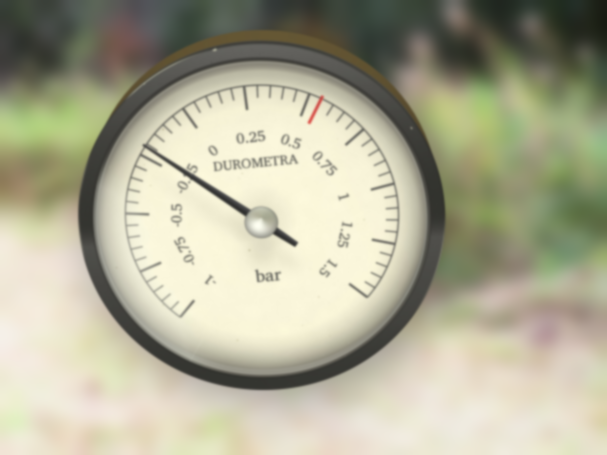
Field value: {"value": -0.2, "unit": "bar"}
